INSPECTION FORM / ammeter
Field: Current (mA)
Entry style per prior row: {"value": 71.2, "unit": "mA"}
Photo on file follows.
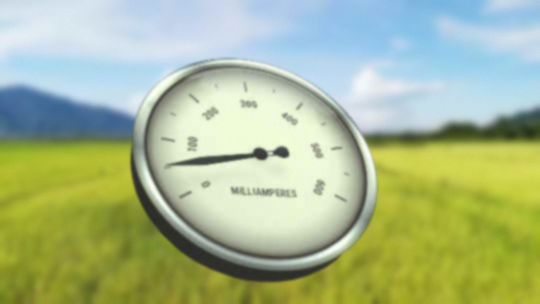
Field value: {"value": 50, "unit": "mA"}
